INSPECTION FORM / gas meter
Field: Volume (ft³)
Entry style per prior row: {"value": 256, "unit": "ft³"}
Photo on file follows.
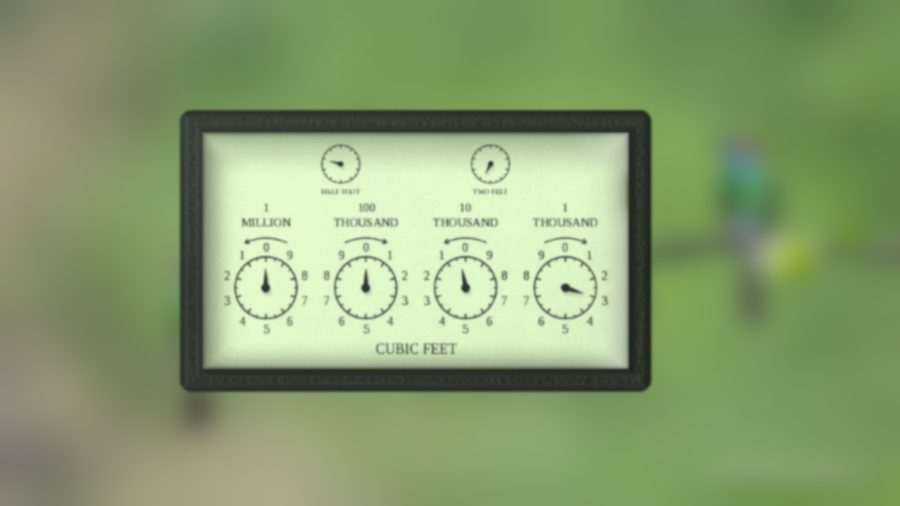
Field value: {"value": 300, "unit": "ft³"}
